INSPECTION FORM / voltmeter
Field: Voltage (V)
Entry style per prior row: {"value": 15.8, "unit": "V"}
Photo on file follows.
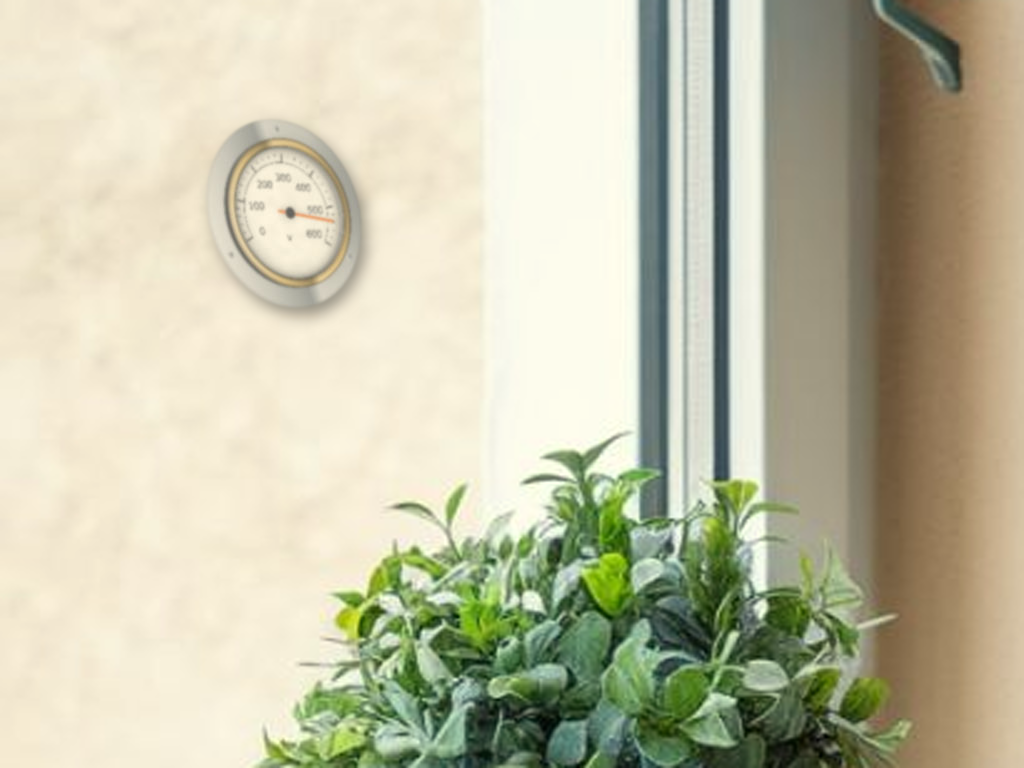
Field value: {"value": 540, "unit": "V"}
